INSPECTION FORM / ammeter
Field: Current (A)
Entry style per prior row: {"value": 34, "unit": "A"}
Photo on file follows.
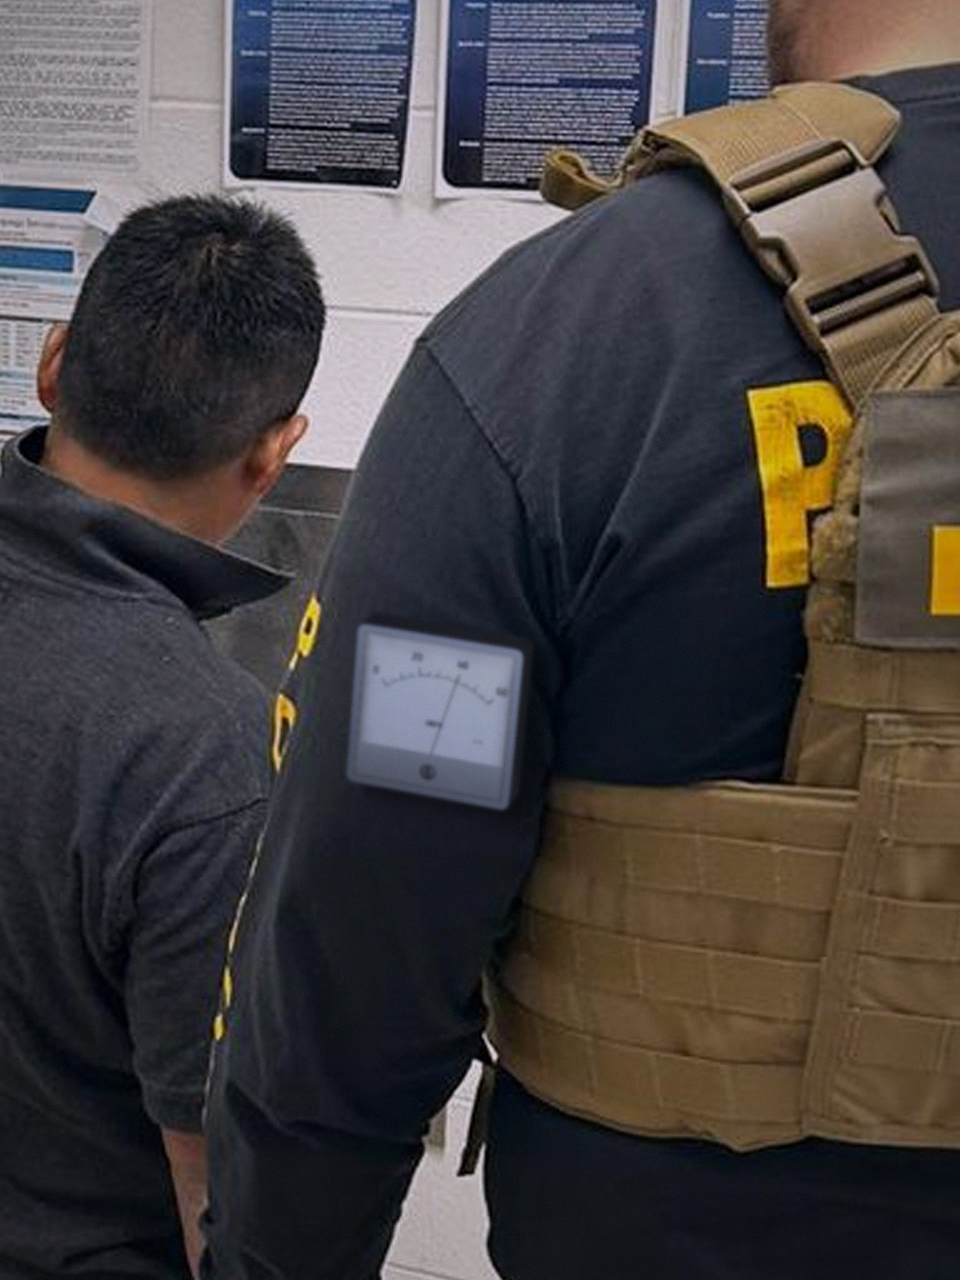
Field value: {"value": 40, "unit": "A"}
